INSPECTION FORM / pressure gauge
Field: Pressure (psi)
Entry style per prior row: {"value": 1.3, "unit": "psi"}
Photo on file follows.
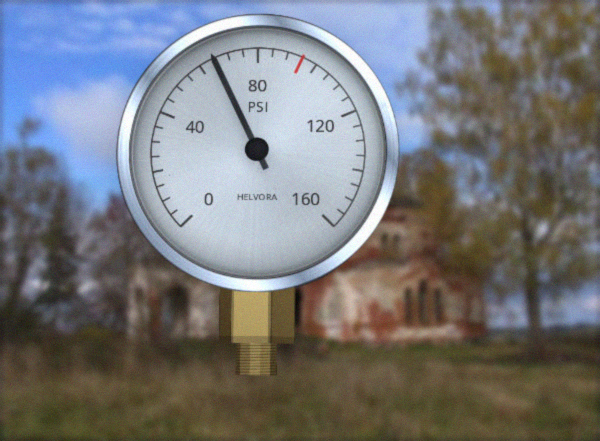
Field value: {"value": 65, "unit": "psi"}
